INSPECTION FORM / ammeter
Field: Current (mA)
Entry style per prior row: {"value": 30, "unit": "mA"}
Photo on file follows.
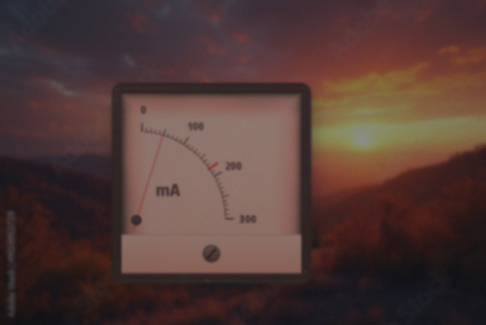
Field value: {"value": 50, "unit": "mA"}
